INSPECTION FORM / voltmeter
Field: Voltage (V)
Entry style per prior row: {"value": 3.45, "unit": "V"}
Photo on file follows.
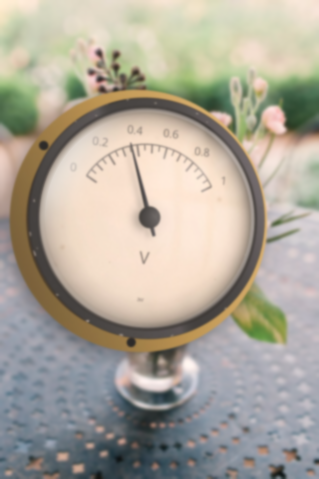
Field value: {"value": 0.35, "unit": "V"}
